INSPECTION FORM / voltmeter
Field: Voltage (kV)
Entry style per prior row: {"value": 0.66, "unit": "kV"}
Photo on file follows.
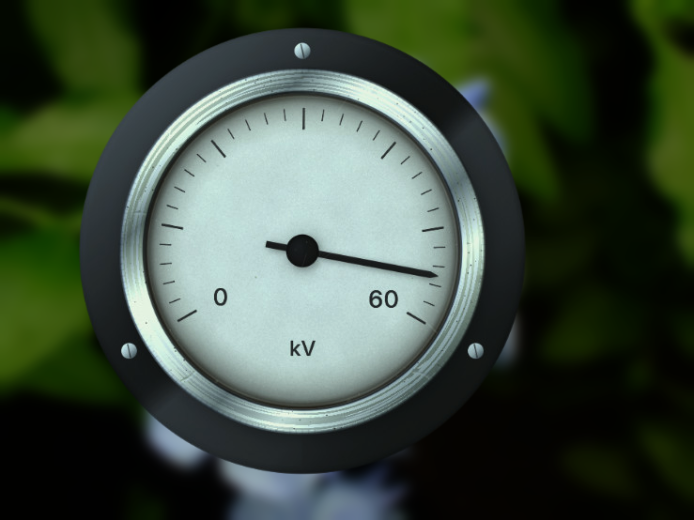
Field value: {"value": 55, "unit": "kV"}
